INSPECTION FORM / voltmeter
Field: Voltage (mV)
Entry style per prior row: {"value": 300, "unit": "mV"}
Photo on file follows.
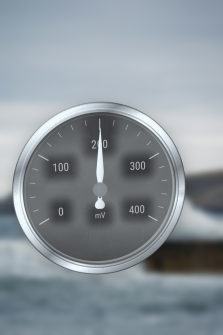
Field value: {"value": 200, "unit": "mV"}
